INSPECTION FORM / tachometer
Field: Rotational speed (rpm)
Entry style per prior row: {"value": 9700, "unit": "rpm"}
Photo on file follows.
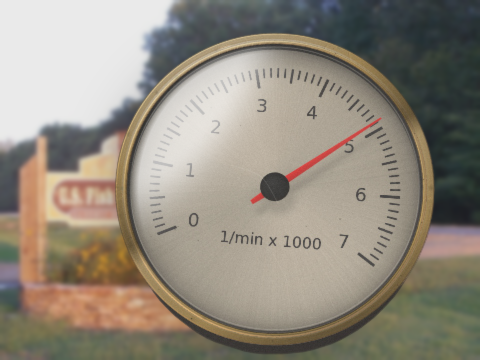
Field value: {"value": 4900, "unit": "rpm"}
